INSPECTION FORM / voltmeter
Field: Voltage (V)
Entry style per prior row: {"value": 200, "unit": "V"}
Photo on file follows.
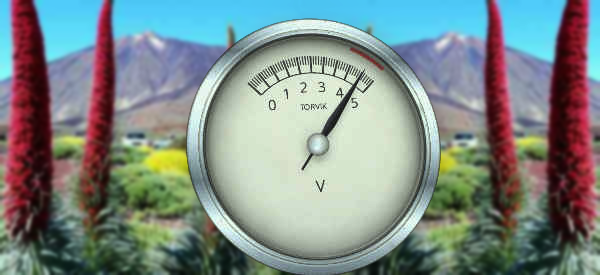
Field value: {"value": 4.5, "unit": "V"}
